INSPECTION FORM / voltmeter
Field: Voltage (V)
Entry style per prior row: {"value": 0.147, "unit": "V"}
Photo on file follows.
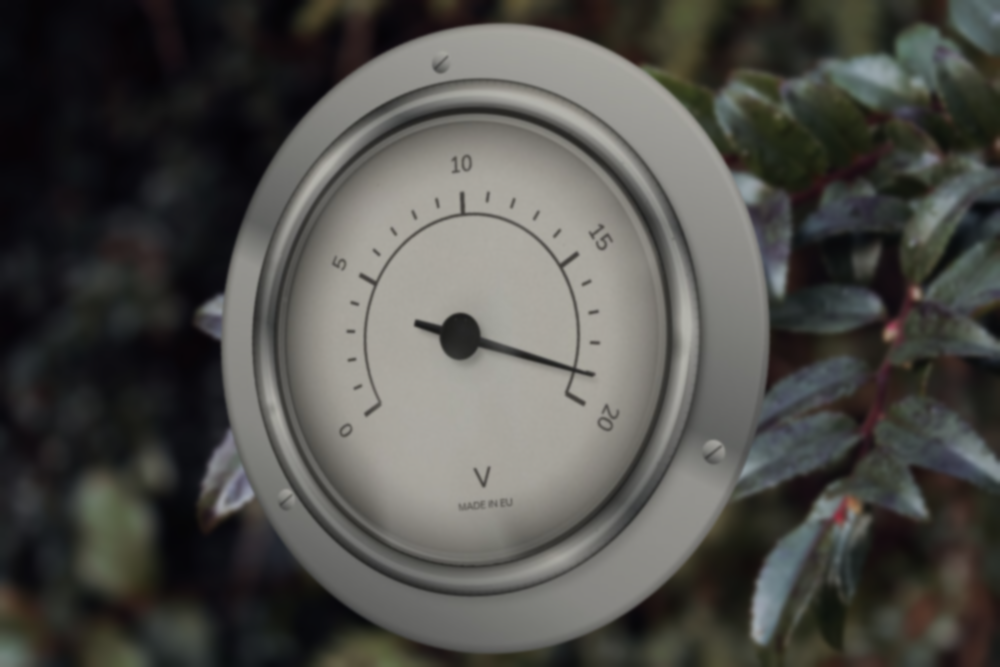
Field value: {"value": 19, "unit": "V"}
